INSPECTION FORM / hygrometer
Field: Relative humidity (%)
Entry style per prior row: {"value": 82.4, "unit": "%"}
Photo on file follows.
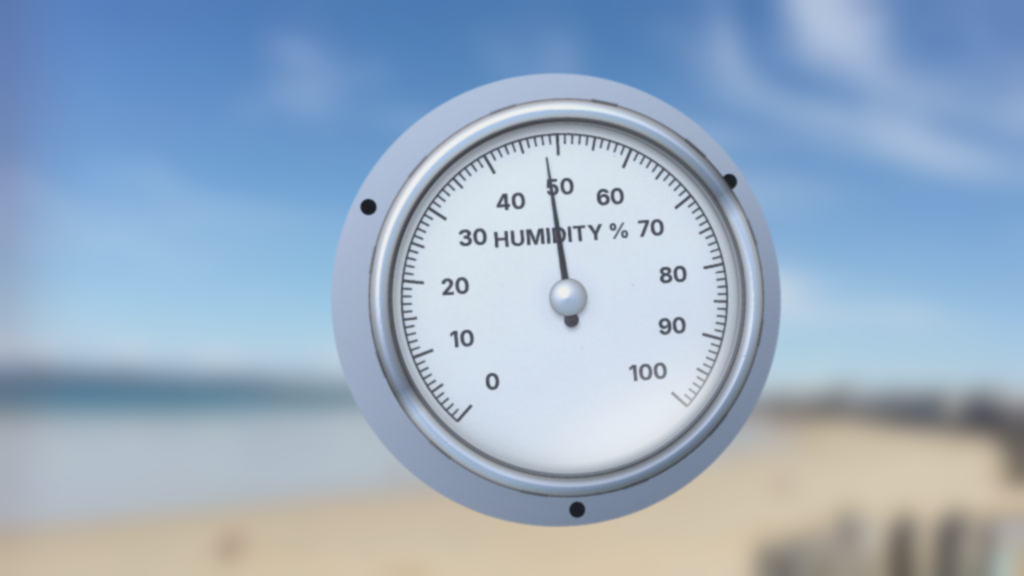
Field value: {"value": 48, "unit": "%"}
